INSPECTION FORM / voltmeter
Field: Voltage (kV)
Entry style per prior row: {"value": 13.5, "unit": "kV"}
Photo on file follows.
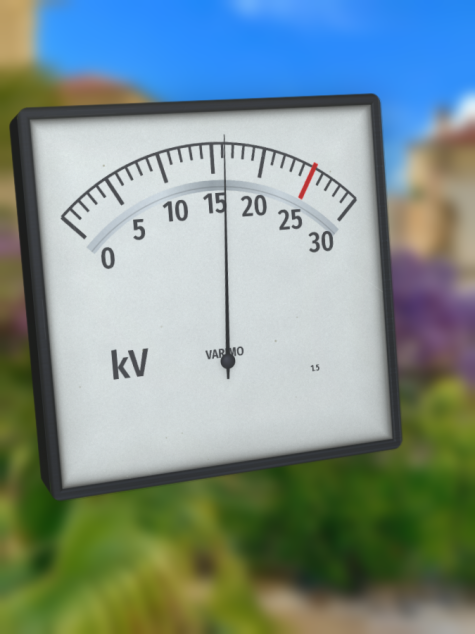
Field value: {"value": 16, "unit": "kV"}
